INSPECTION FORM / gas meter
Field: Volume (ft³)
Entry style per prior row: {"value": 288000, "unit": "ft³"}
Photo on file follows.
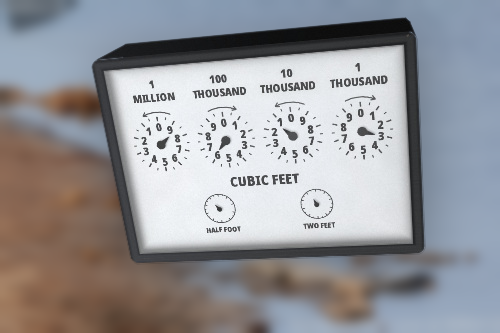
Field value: {"value": 861300, "unit": "ft³"}
